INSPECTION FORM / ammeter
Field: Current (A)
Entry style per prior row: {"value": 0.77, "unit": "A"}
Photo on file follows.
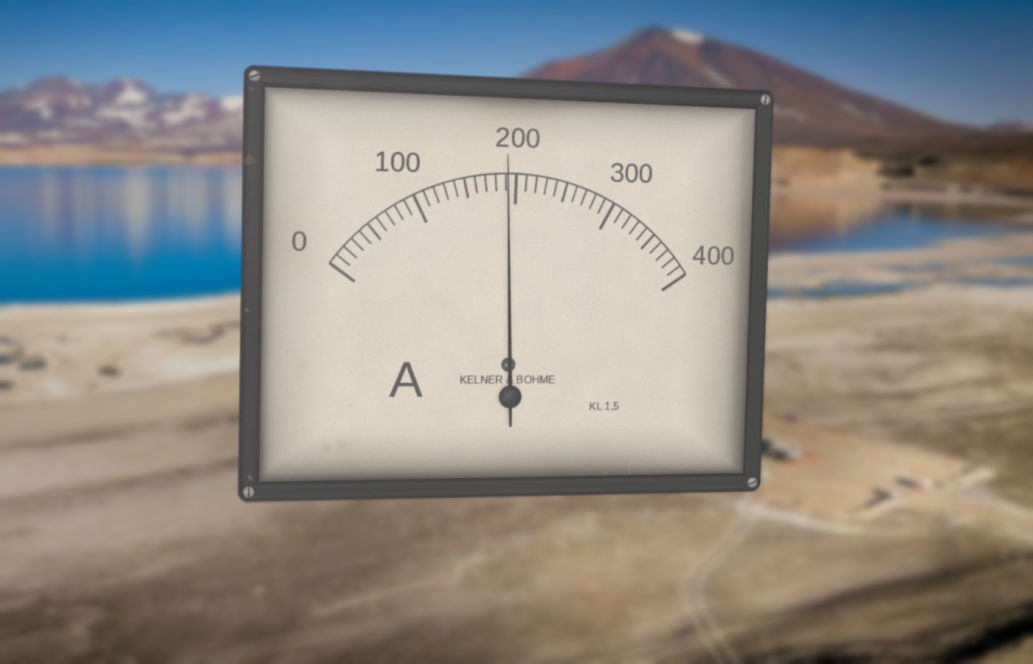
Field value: {"value": 190, "unit": "A"}
